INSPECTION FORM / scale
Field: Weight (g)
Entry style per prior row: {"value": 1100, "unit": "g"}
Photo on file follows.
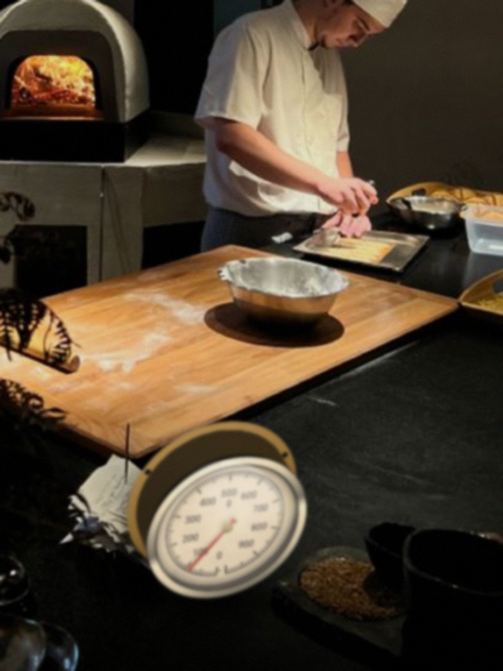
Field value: {"value": 100, "unit": "g"}
